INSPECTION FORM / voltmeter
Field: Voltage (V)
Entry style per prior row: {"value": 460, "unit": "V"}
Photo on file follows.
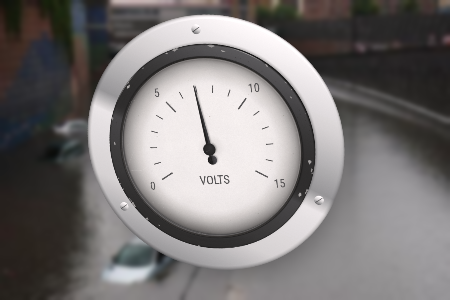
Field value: {"value": 7, "unit": "V"}
